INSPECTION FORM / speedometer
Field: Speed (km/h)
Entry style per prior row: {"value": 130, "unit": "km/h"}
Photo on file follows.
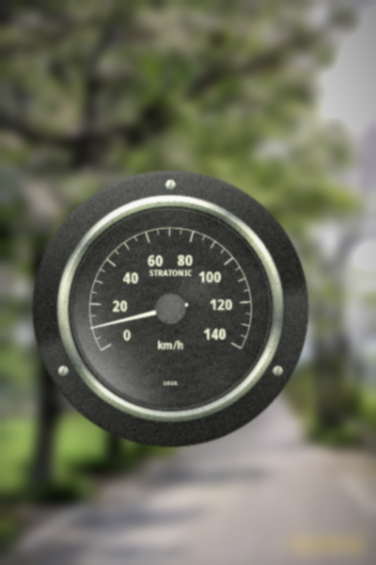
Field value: {"value": 10, "unit": "km/h"}
